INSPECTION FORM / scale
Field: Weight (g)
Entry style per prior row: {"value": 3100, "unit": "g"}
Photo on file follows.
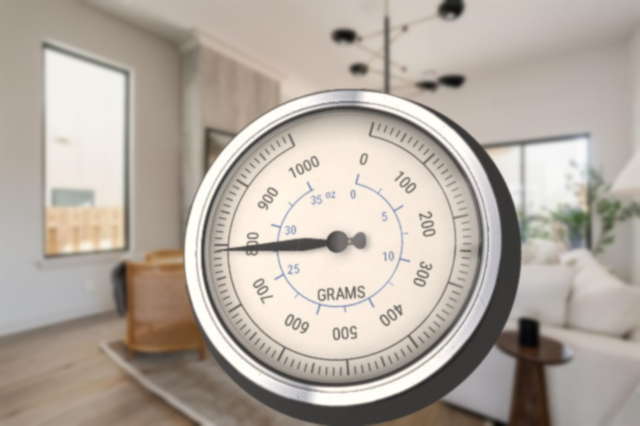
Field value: {"value": 790, "unit": "g"}
